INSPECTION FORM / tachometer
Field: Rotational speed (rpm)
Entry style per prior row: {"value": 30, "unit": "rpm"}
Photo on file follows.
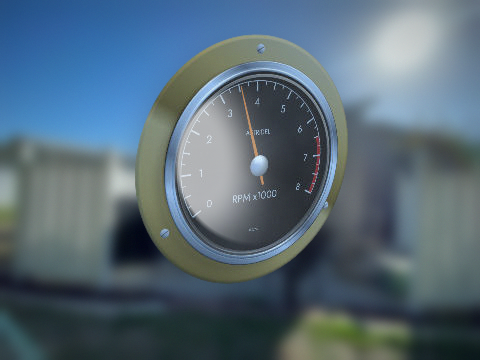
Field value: {"value": 3500, "unit": "rpm"}
